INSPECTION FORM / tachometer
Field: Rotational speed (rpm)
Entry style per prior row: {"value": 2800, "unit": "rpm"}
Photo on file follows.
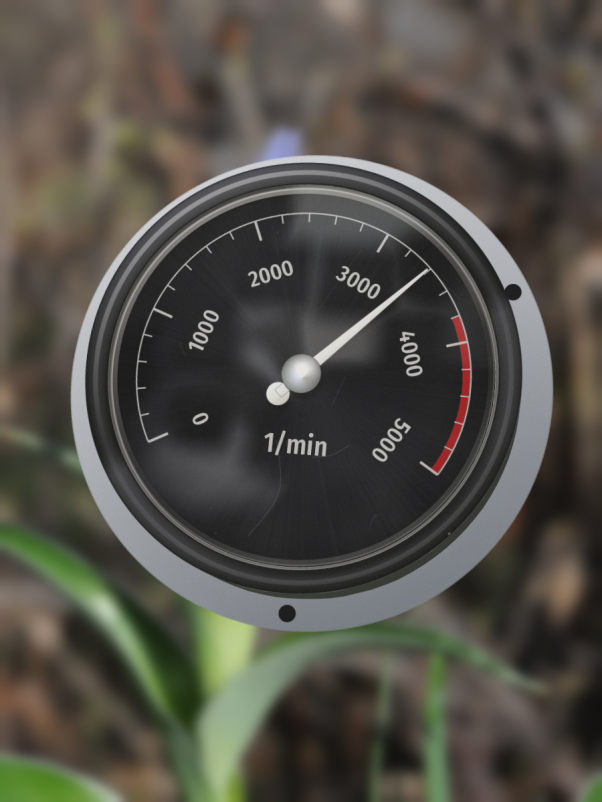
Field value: {"value": 3400, "unit": "rpm"}
